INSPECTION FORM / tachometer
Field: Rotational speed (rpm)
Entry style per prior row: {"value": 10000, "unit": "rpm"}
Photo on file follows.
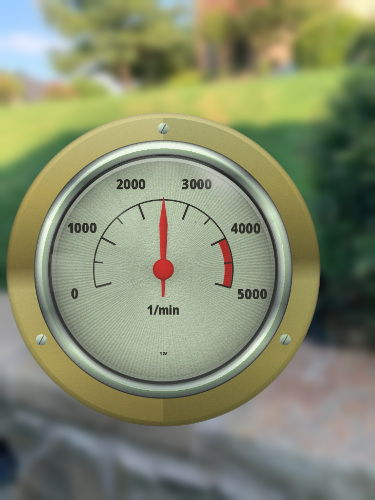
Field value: {"value": 2500, "unit": "rpm"}
